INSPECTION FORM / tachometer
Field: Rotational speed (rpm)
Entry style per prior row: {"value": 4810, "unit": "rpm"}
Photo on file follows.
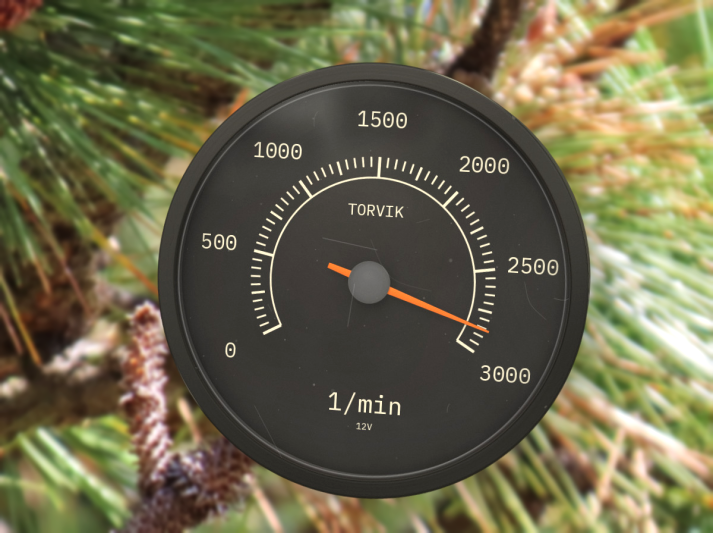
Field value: {"value": 2850, "unit": "rpm"}
